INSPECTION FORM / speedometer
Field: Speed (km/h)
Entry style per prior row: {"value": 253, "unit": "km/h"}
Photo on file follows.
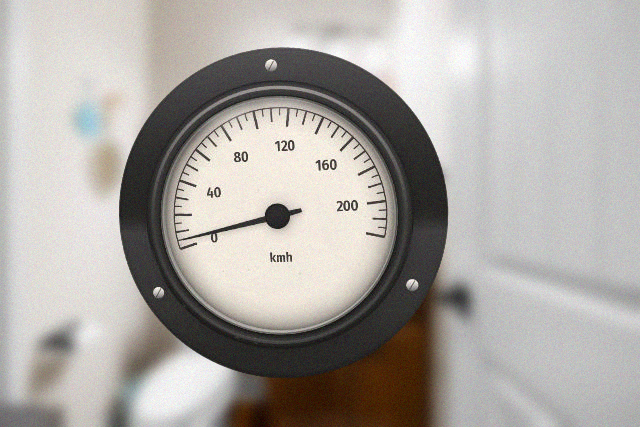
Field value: {"value": 5, "unit": "km/h"}
